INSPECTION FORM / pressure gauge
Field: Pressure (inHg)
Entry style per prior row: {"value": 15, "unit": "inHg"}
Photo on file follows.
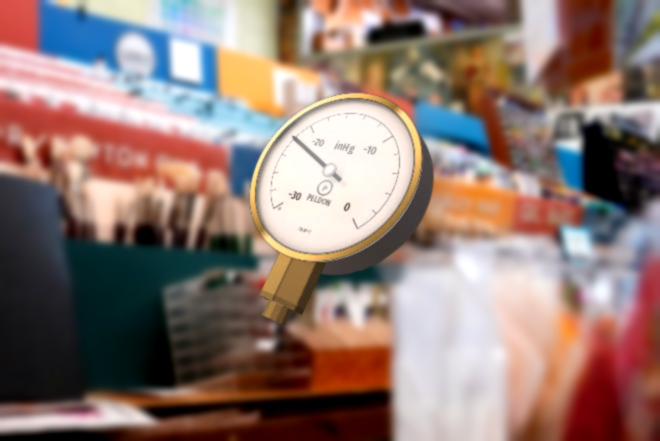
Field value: {"value": -22, "unit": "inHg"}
